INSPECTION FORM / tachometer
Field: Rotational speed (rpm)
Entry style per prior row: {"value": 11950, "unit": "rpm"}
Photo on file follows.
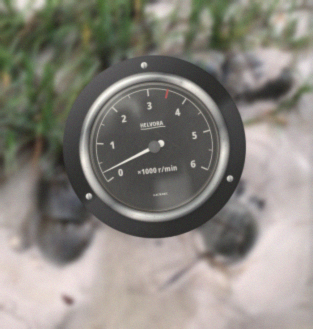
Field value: {"value": 250, "unit": "rpm"}
